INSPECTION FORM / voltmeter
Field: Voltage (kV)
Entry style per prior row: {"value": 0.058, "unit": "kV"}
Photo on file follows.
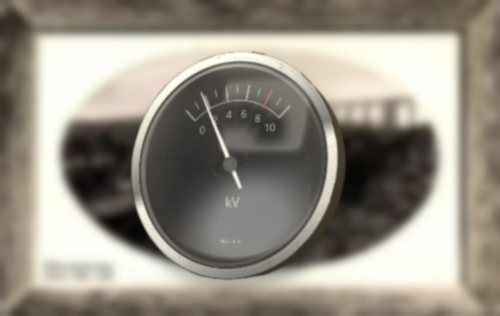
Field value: {"value": 2, "unit": "kV"}
